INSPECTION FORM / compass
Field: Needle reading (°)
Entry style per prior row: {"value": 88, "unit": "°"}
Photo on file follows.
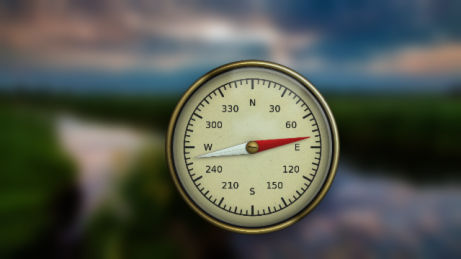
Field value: {"value": 80, "unit": "°"}
